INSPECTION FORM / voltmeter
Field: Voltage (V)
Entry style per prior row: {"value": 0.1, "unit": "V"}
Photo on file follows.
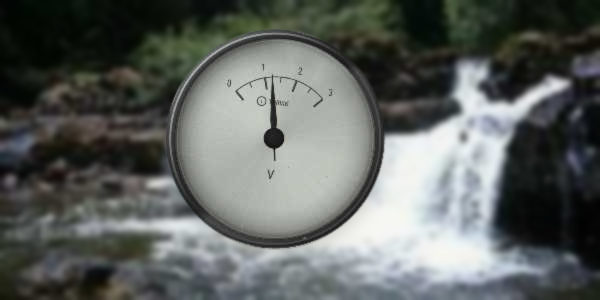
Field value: {"value": 1.25, "unit": "V"}
